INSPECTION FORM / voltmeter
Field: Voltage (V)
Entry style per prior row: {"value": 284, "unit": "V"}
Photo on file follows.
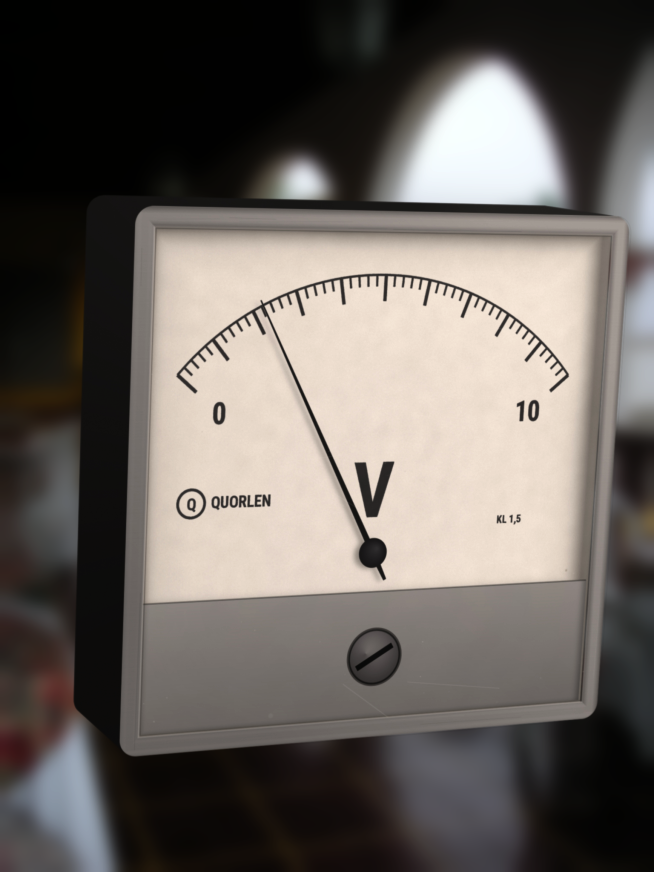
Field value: {"value": 2.2, "unit": "V"}
